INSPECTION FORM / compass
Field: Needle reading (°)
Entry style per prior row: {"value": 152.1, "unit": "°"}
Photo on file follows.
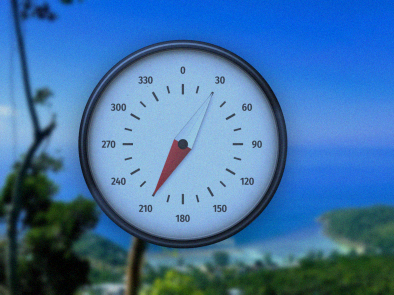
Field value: {"value": 210, "unit": "°"}
